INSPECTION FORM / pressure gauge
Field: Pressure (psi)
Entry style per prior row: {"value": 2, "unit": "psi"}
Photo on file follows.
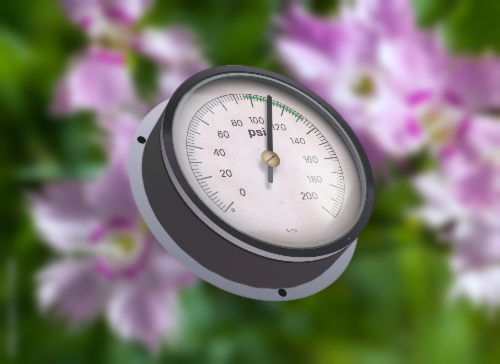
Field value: {"value": 110, "unit": "psi"}
